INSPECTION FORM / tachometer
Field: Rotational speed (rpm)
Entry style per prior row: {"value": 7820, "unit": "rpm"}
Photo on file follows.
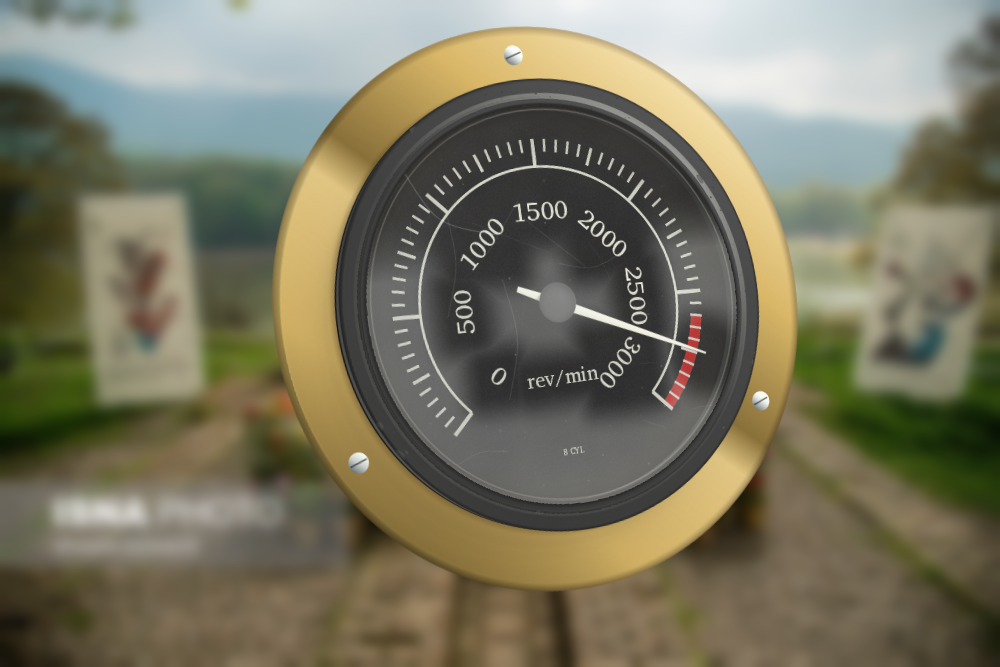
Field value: {"value": 2750, "unit": "rpm"}
